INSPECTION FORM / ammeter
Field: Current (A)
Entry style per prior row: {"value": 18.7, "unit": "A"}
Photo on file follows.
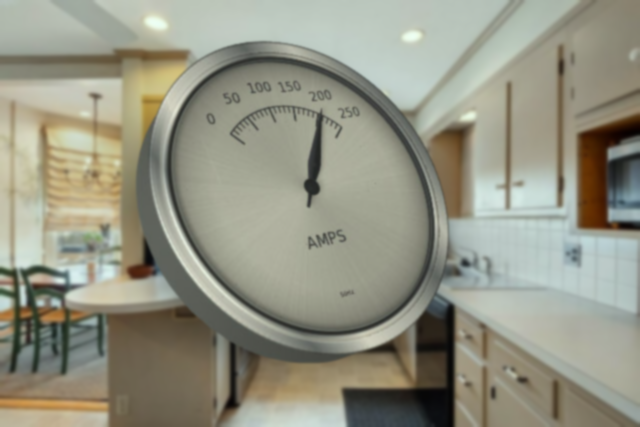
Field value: {"value": 200, "unit": "A"}
